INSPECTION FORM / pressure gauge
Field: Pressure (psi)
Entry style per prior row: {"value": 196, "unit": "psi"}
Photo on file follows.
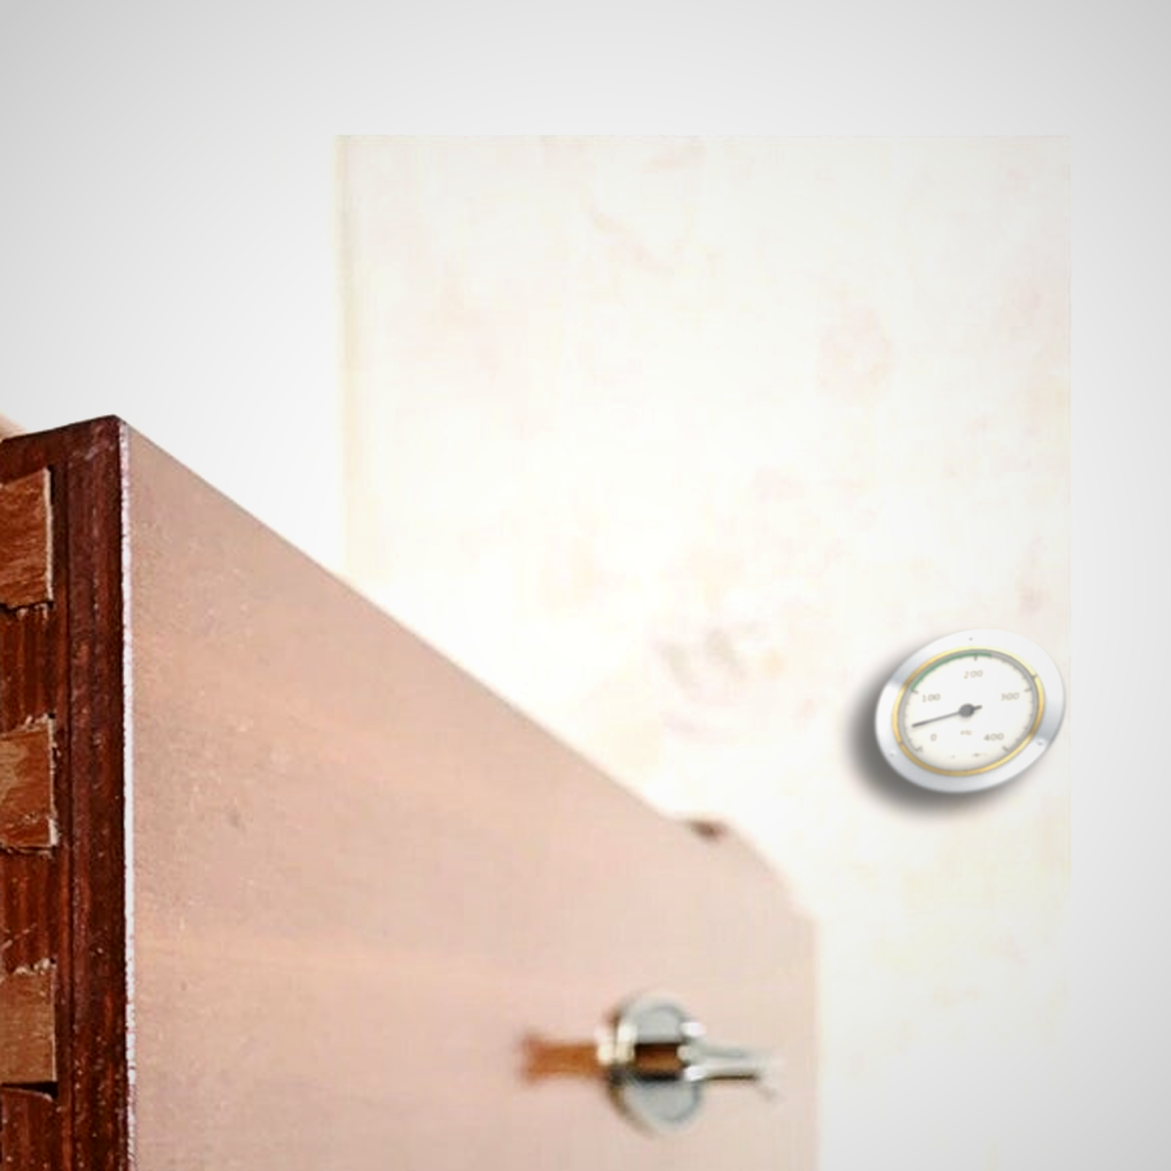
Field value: {"value": 40, "unit": "psi"}
